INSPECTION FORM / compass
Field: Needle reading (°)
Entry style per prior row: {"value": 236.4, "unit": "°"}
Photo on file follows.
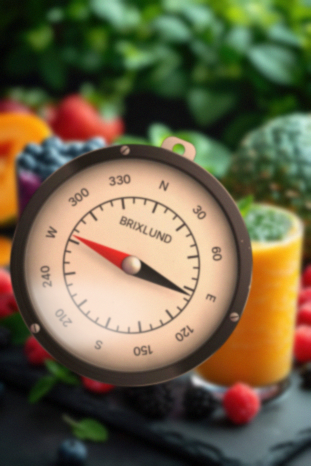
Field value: {"value": 275, "unit": "°"}
